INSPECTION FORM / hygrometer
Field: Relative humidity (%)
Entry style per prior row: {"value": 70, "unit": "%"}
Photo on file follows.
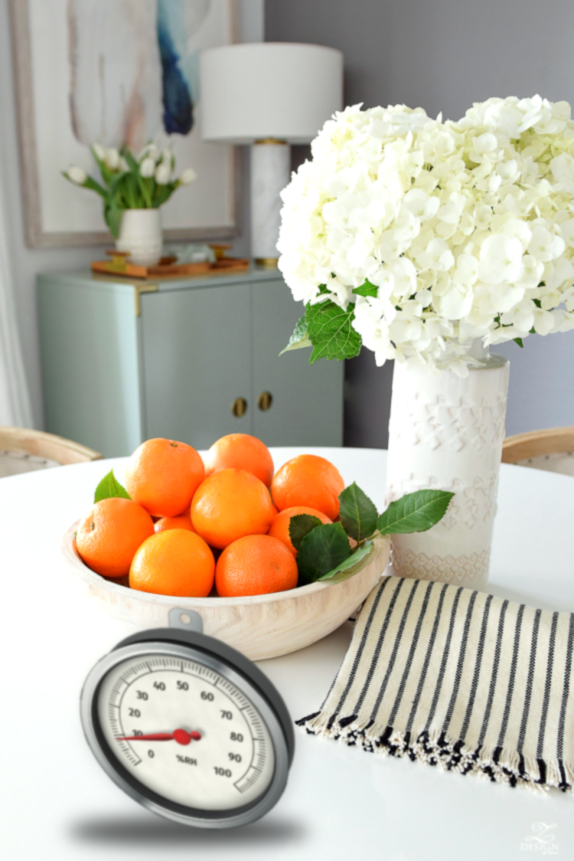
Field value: {"value": 10, "unit": "%"}
